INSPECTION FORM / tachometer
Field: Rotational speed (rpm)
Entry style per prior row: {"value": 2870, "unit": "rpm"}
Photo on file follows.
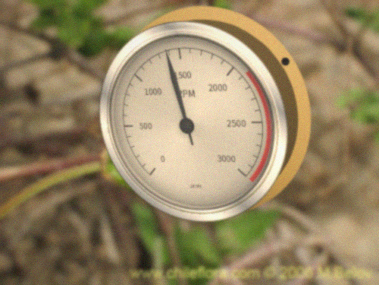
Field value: {"value": 1400, "unit": "rpm"}
